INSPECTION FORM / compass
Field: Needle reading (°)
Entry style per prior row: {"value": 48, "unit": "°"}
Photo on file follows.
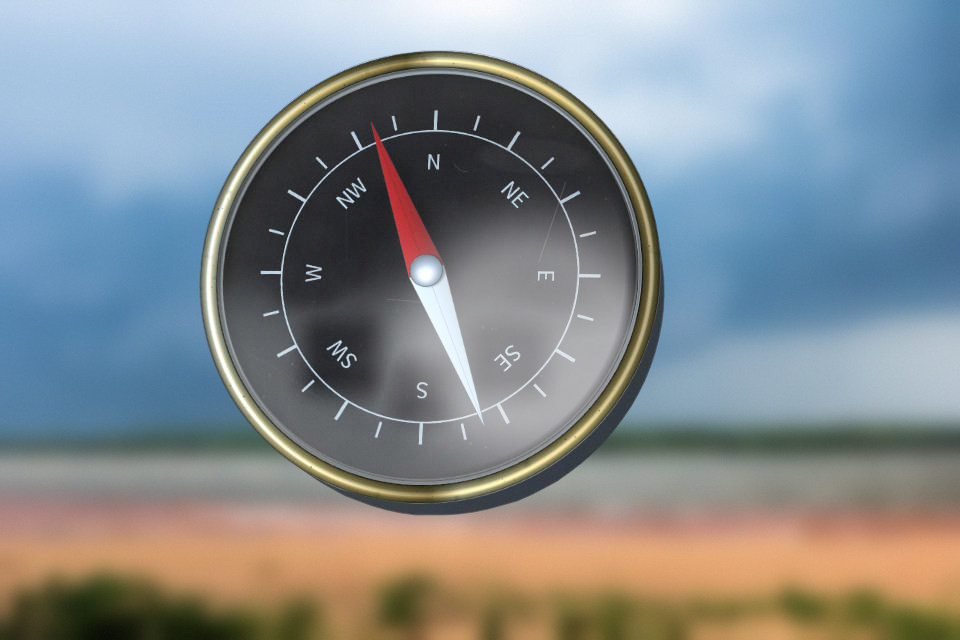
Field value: {"value": 337.5, "unit": "°"}
